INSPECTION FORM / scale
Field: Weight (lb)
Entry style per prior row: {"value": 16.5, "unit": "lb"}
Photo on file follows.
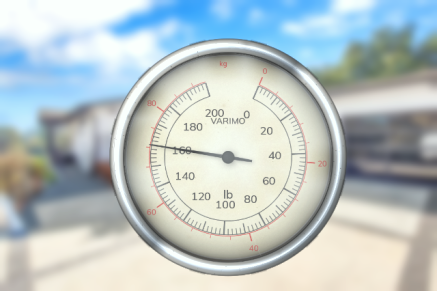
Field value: {"value": 160, "unit": "lb"}
